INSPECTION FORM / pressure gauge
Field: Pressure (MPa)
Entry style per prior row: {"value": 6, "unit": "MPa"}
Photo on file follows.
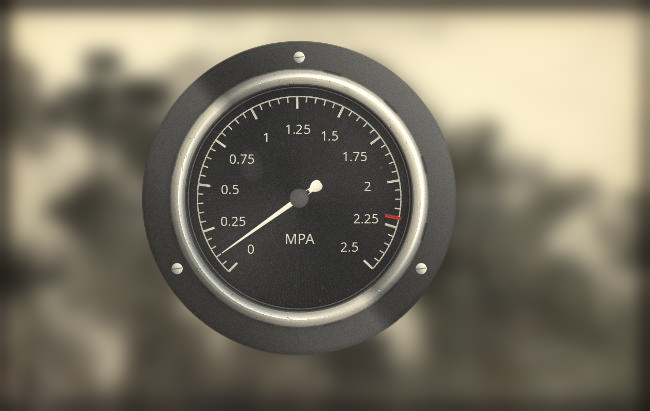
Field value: {"value": 0.1, "unit": "MPa"}
